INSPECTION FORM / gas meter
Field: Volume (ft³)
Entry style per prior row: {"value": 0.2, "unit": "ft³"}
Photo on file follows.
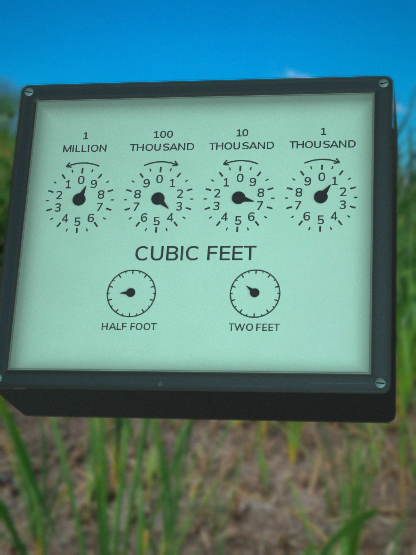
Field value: {"value": 937100, "unit": "ft³"}
